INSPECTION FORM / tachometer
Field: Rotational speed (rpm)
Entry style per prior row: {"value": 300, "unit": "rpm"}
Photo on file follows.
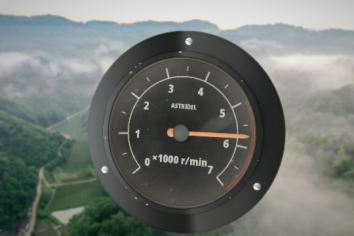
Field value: {"value": 5750, "unit": "rpm"}
